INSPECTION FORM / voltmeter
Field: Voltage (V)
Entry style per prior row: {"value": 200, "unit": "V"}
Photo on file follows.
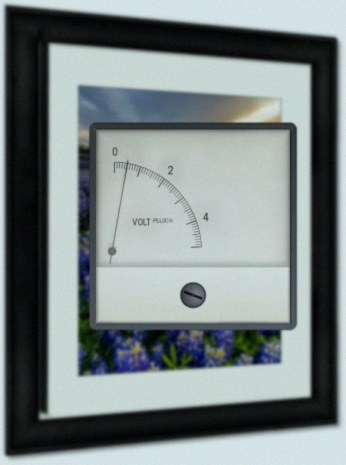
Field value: {"value": 0.5, "unit": "V"}
